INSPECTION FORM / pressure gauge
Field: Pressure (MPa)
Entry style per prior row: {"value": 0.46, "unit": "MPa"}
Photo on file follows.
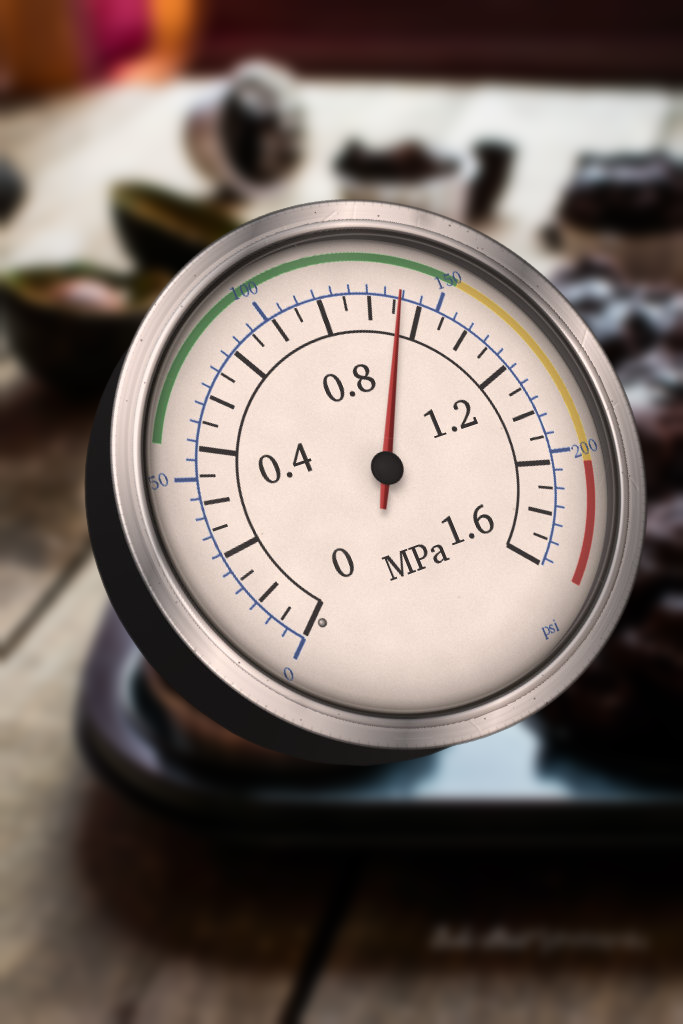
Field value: {"value": 0.95, "unit": "MPa"}
